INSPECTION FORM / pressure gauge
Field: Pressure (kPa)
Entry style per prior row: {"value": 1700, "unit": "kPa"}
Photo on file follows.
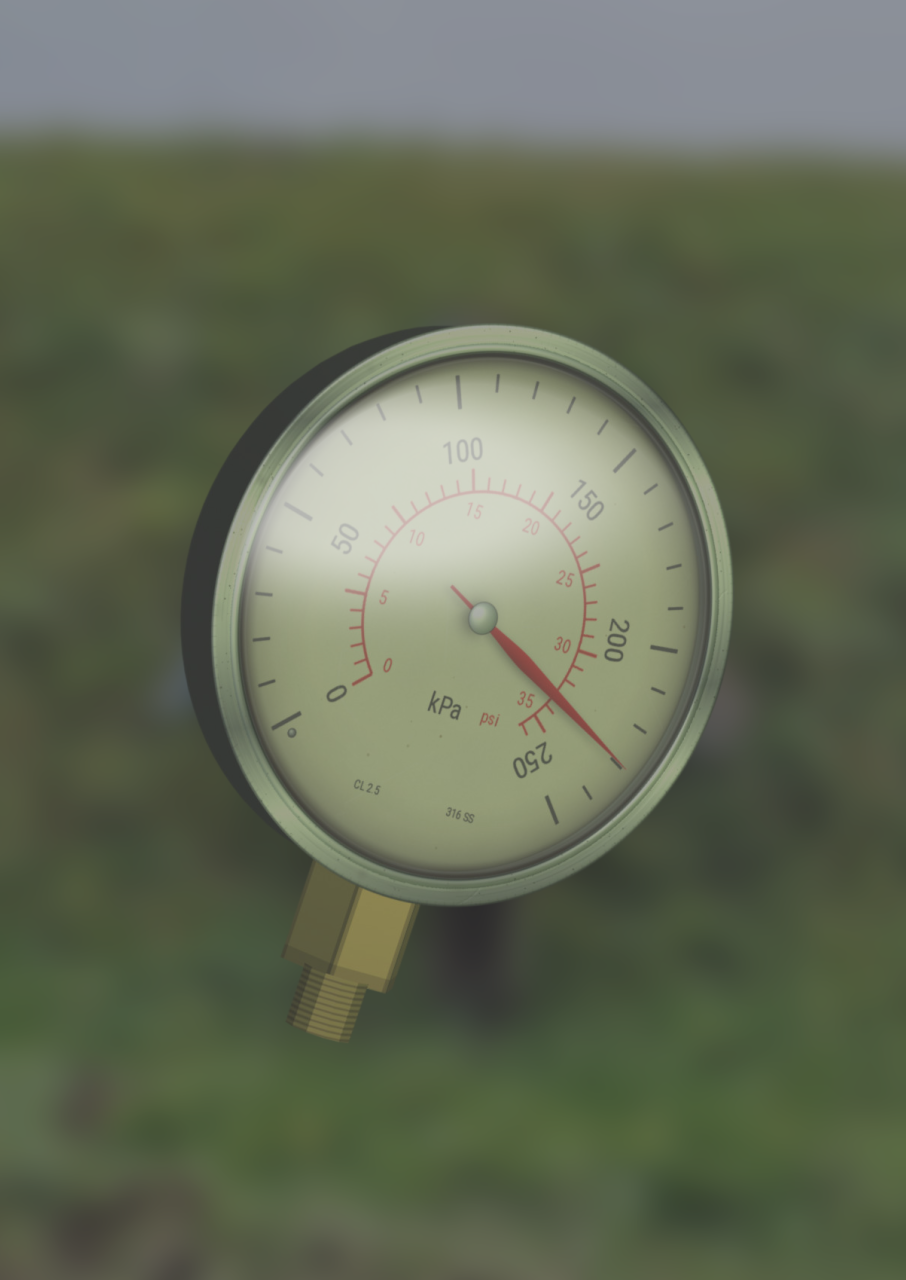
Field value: {"value": 230, "unit": "kPa"}
